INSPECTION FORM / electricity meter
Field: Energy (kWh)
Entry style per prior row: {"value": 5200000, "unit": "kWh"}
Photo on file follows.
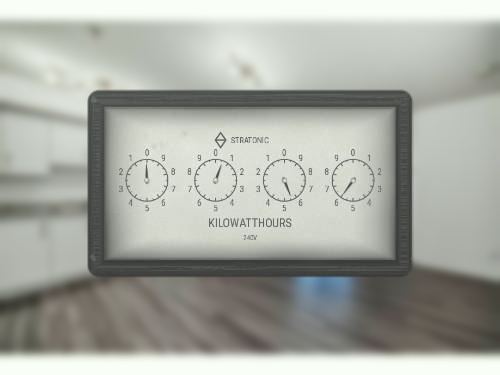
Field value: {"value": 56, "unit": "kWh"}
